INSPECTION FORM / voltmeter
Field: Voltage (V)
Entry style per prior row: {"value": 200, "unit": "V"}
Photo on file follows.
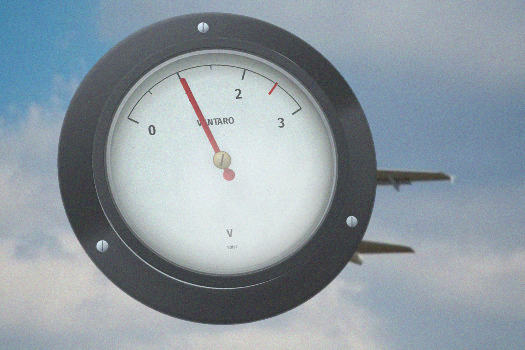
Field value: {"value": 1, "unit": "V"}
